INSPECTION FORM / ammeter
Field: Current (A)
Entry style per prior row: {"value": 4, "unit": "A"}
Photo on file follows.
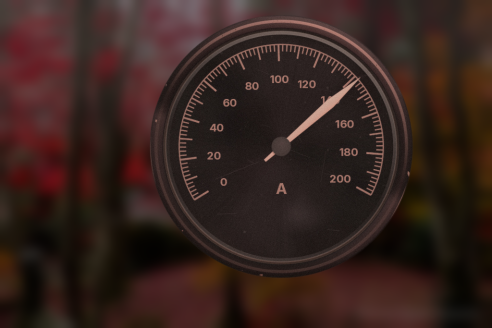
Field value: {"value": 142, "unit": "A"}
